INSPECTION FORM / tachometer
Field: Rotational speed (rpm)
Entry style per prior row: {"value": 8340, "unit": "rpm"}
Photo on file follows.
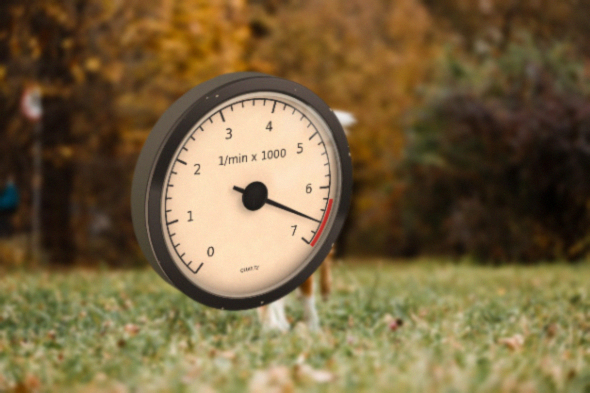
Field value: {"value": 6600, "unit": "rpm"}
